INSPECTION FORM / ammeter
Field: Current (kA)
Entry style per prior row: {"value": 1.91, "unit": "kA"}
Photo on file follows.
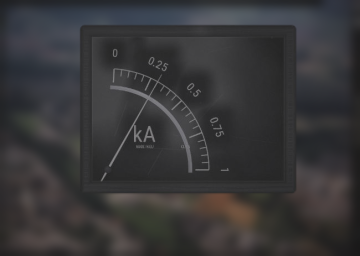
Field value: {"value": 0.3, "unit": "kA"}
